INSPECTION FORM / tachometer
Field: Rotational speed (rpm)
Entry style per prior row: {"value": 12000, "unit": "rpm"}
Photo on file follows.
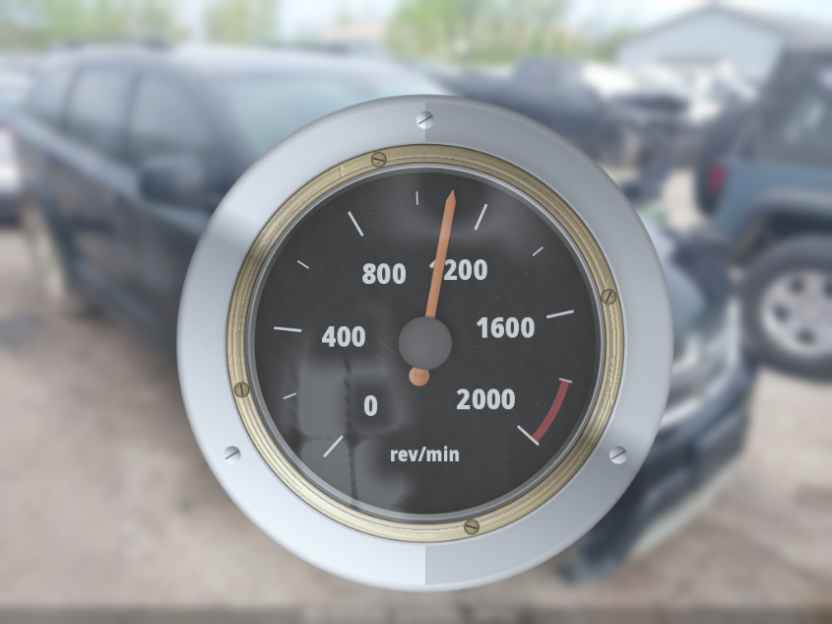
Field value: {"value": 1100, "unit": "rpm"}
